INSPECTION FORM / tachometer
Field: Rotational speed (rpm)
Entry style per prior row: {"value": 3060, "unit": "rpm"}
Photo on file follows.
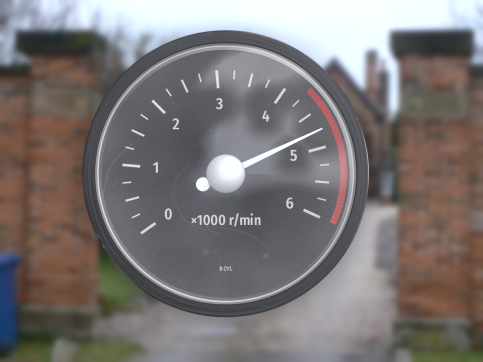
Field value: {"value": 4750, "unit": "rpm"}
